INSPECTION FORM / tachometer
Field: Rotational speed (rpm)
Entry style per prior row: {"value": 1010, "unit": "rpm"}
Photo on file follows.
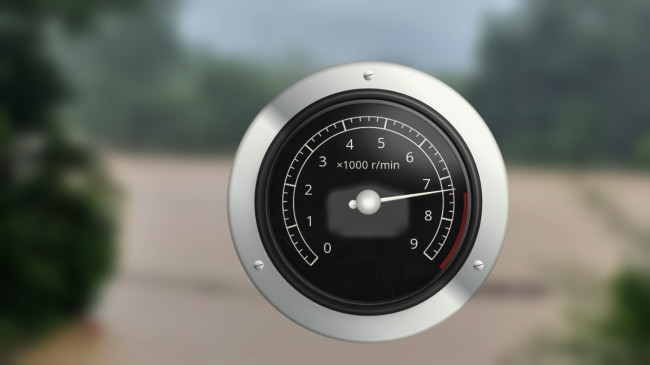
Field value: {"value": 7300, "unit": "rpm"}
